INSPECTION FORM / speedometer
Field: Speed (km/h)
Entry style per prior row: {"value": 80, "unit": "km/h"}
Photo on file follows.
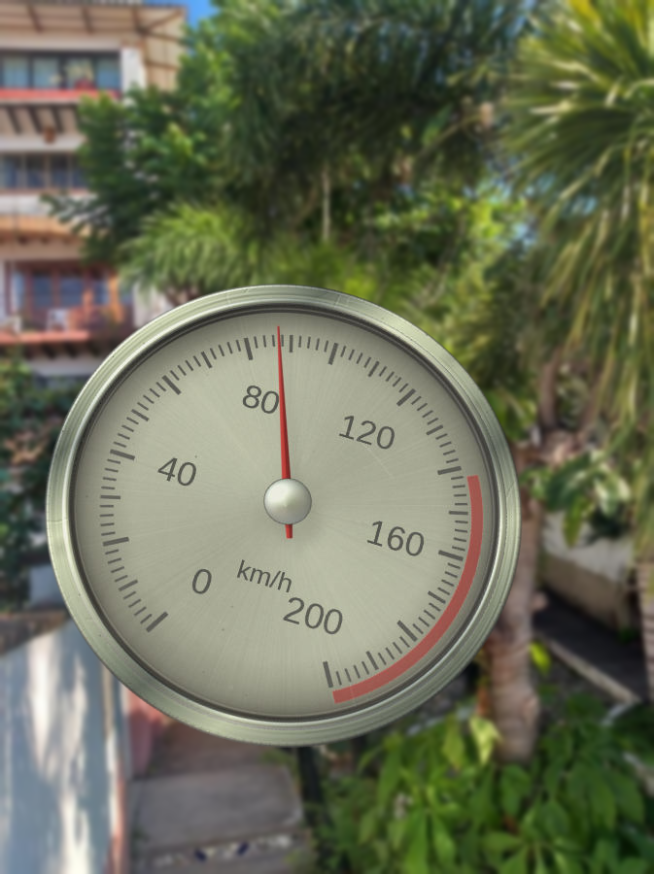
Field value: {"value": 87, "unit": "km/h"}
